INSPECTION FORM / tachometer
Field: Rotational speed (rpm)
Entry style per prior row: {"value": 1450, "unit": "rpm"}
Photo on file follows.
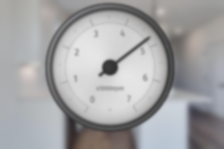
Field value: {"value": 4750, "unit": "rpm"}
